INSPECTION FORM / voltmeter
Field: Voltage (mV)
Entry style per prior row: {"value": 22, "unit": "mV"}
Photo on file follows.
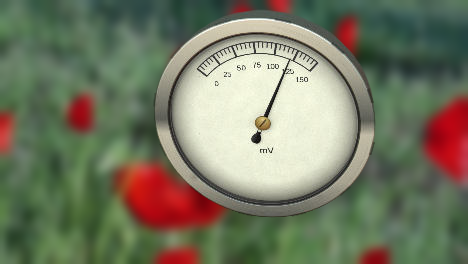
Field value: {"value": 120, "unit": "mV"}
